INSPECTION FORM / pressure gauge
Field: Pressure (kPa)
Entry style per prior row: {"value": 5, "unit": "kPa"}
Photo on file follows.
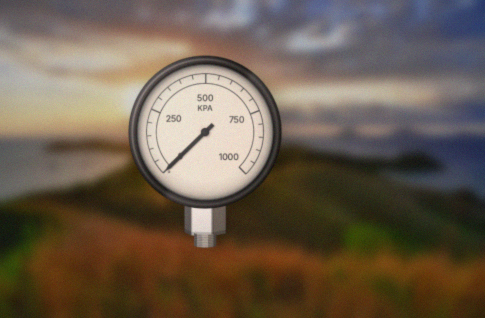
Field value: {"value": 0, "unit": "kPa"}
